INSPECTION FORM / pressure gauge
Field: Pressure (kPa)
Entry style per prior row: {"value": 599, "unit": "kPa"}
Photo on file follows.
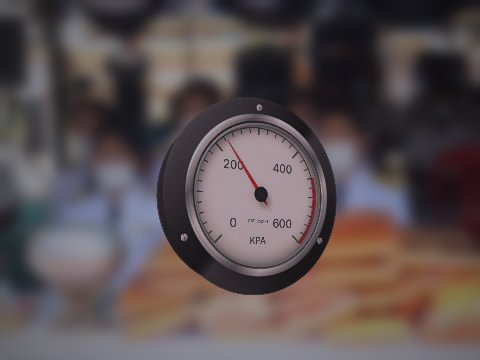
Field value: {"value": 220, "unit": "kPa"}
